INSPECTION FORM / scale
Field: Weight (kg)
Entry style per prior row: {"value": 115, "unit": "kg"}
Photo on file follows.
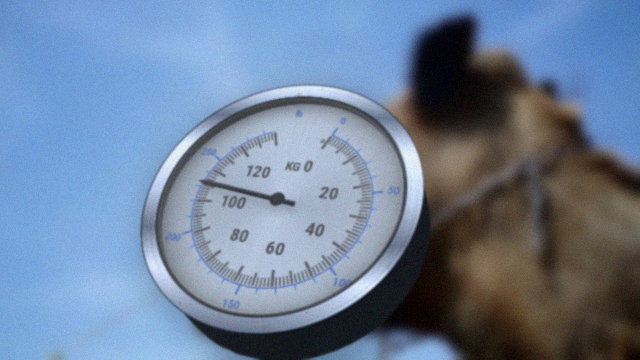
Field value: {"value": 105, "unit": "kg"}
